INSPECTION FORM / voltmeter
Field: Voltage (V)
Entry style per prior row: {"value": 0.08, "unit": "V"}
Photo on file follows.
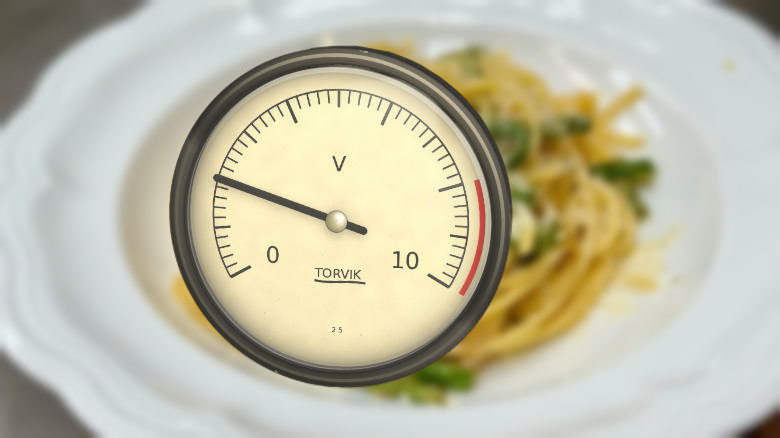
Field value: {"value": 2, "unit": "V"}
